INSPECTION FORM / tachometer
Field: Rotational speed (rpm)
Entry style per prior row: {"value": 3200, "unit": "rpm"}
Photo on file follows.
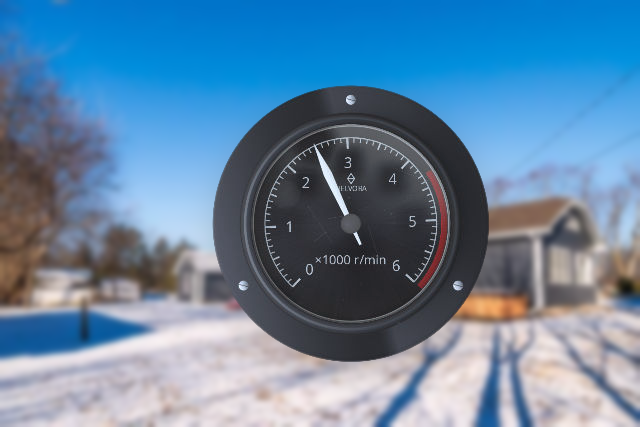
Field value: {"value": 2500, "unit": "rpm"}
